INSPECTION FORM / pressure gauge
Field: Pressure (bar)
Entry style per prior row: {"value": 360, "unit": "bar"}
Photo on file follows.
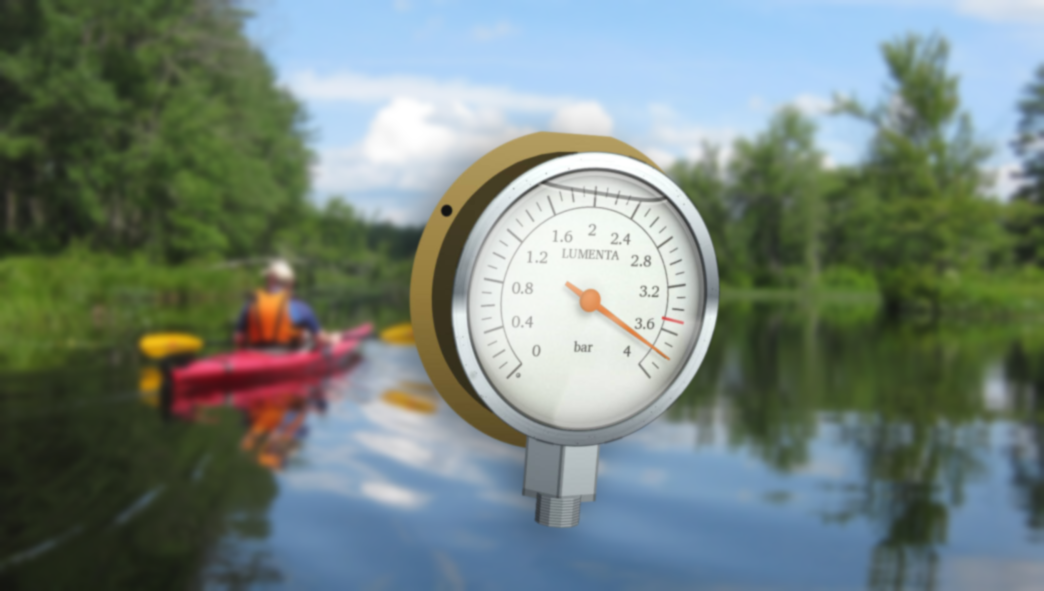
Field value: {"value": 3.8, "unit": "bar"}
